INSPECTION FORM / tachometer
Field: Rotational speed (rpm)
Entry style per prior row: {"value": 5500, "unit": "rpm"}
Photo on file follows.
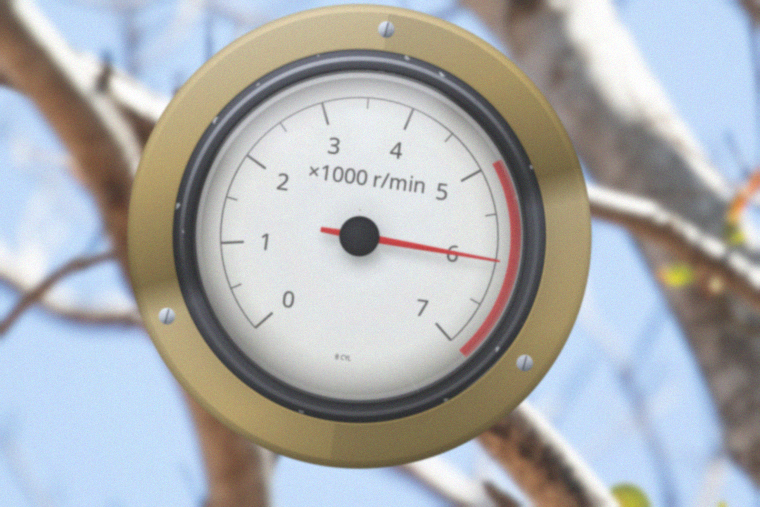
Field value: {"value": 6000, "unit": "rpm"}
